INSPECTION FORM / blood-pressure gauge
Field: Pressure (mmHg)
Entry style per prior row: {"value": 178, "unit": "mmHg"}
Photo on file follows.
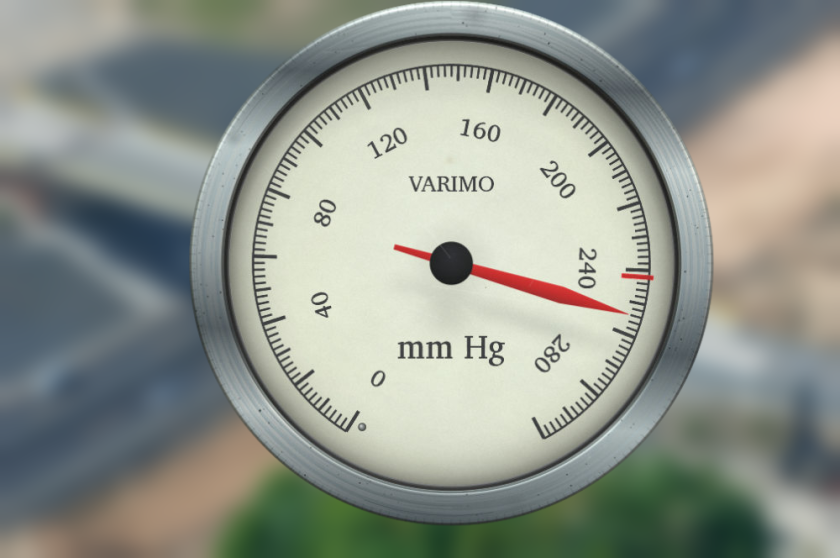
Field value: {"value": 254, "unit": "mmHg"}
